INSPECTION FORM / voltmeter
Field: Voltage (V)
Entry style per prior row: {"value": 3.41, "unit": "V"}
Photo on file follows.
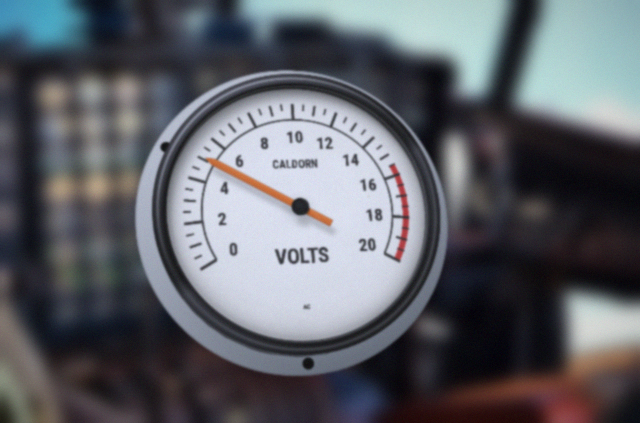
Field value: {"value": 5, "unit": "V"}
